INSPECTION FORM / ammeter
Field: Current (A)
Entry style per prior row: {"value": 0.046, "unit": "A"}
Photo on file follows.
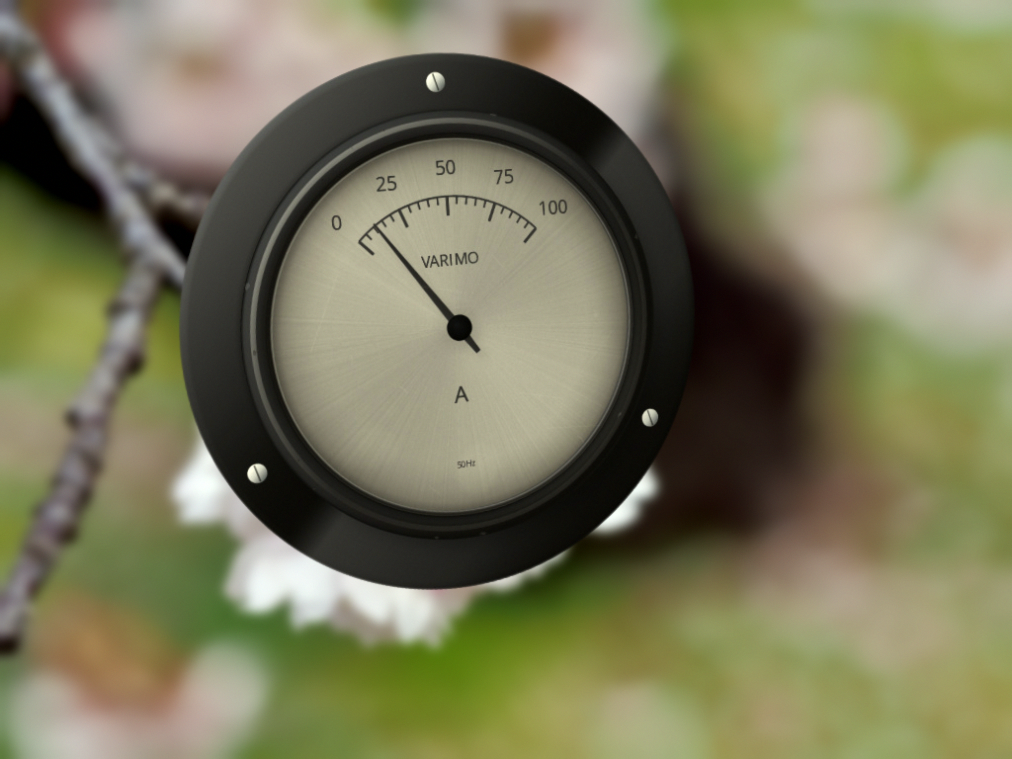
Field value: {"value": 10, "unit": "A"}
